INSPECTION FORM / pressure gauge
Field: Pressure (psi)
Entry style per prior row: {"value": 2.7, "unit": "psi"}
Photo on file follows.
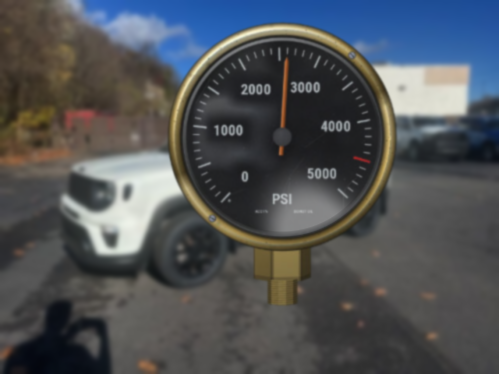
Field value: {"value": 2600, "unit": "psi"}
